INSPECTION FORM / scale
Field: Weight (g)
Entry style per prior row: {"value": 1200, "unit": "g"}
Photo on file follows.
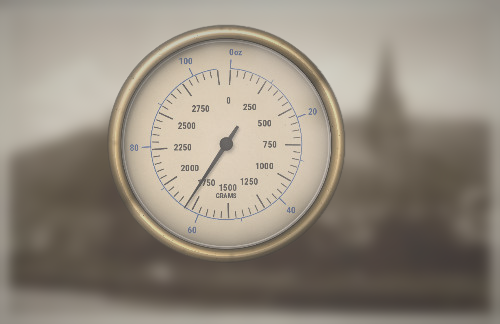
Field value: {"value": 1800, "unit": "g"}
